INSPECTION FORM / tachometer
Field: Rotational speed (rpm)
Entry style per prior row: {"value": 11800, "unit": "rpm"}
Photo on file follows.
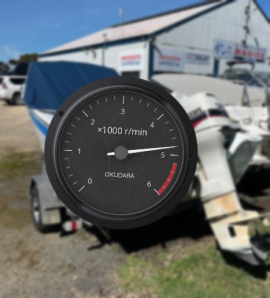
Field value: {"value": 4800, "unit": "rpm"}
